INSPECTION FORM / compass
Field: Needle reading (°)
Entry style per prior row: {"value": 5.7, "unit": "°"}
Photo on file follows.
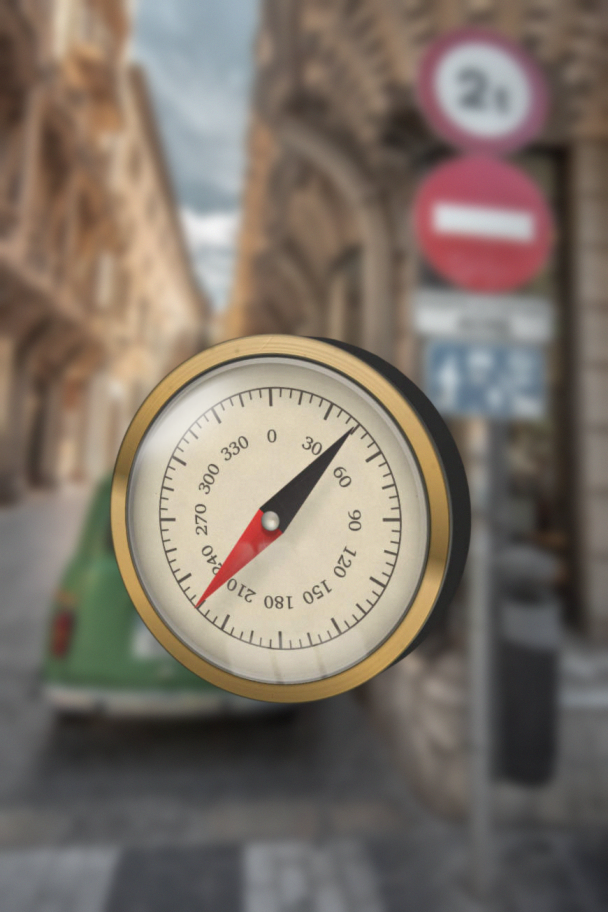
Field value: {"value": 225, "unit": "°"}
